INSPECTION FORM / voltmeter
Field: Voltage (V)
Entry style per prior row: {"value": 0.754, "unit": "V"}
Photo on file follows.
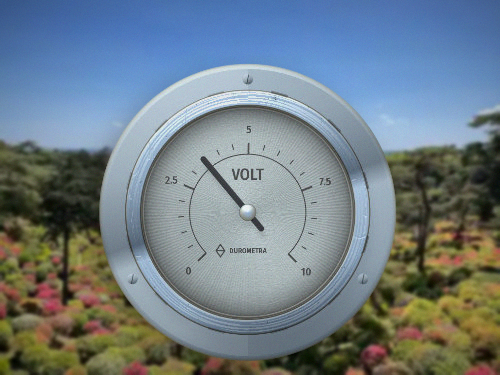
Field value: {"value": 3.5, "unit": "V"}
